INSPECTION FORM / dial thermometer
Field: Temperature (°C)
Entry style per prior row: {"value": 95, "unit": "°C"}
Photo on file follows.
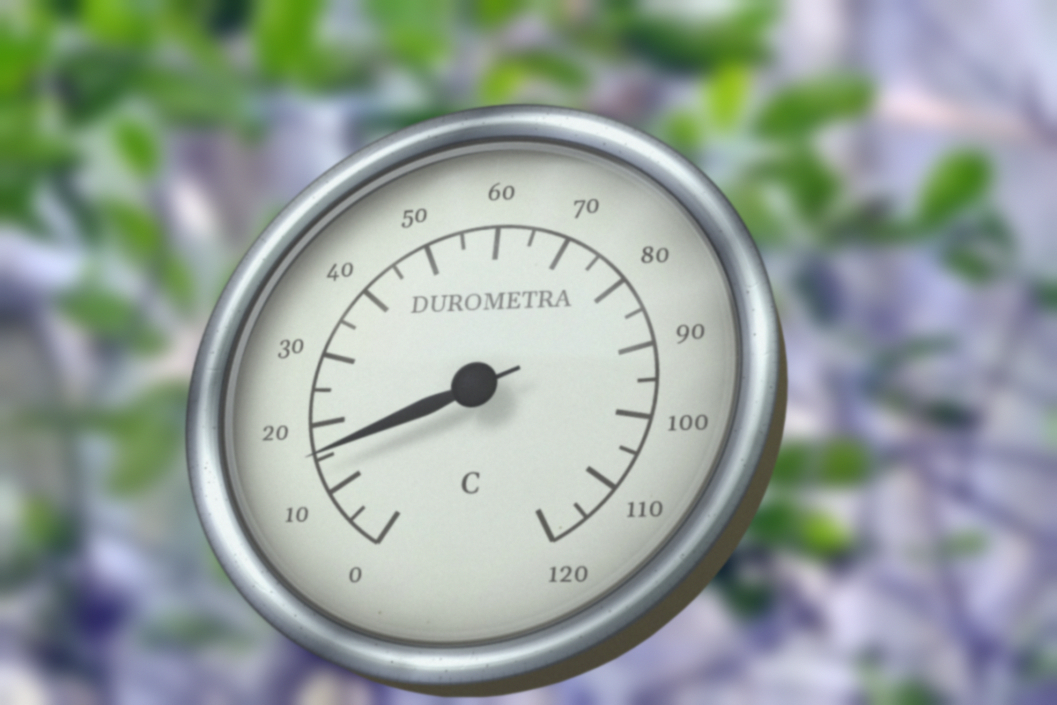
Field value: {"value": 15, "unit": "°C"}
